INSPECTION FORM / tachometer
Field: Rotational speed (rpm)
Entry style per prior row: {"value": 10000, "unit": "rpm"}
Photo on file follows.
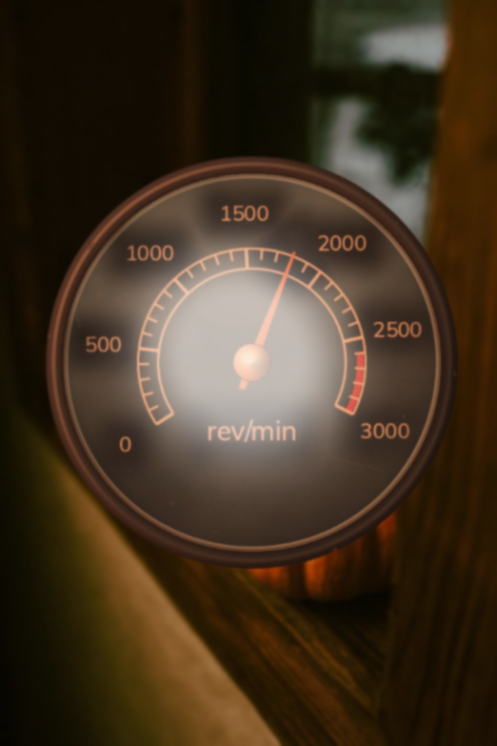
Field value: {"value": 1800, "unit": "rpm"}
